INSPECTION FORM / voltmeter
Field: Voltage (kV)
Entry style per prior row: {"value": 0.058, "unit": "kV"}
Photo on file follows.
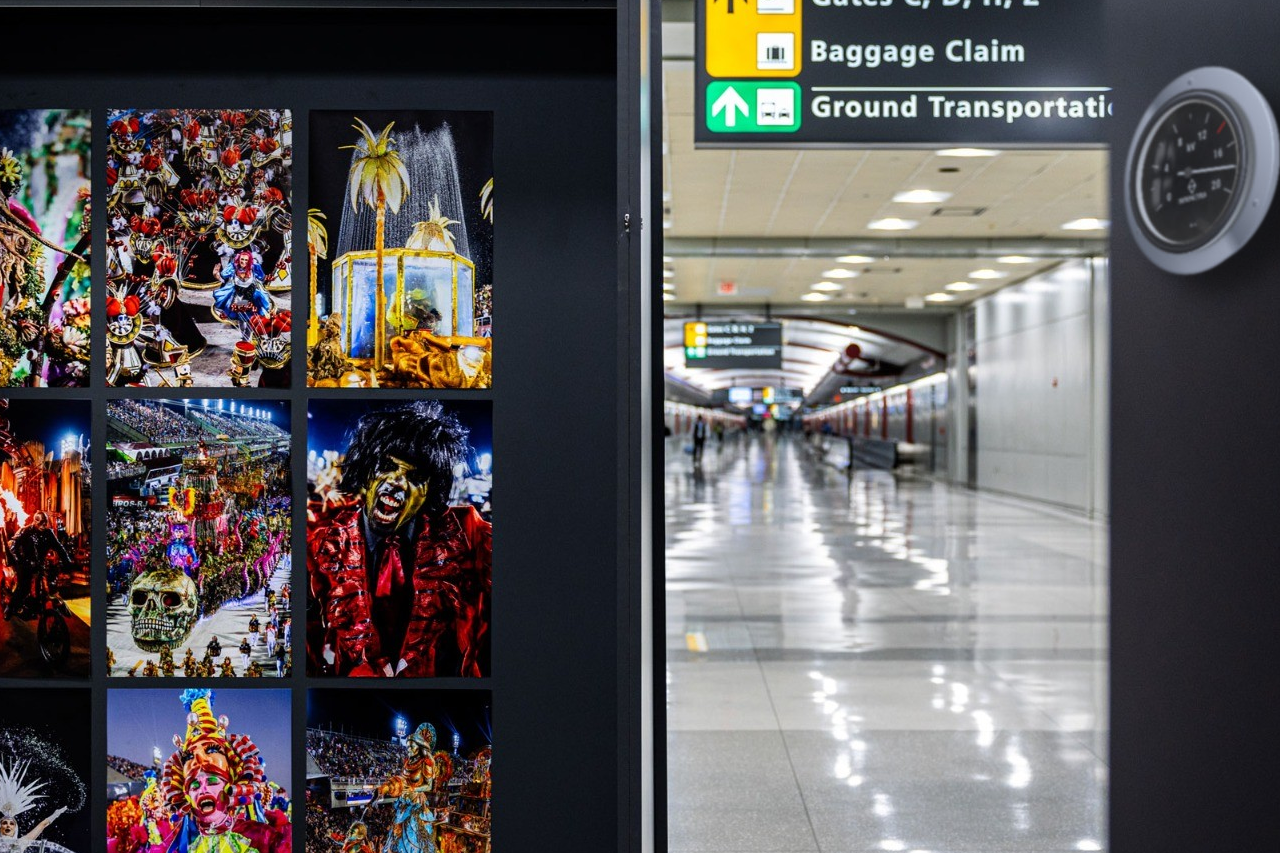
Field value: {"value": 18, "unit": "kV"}
